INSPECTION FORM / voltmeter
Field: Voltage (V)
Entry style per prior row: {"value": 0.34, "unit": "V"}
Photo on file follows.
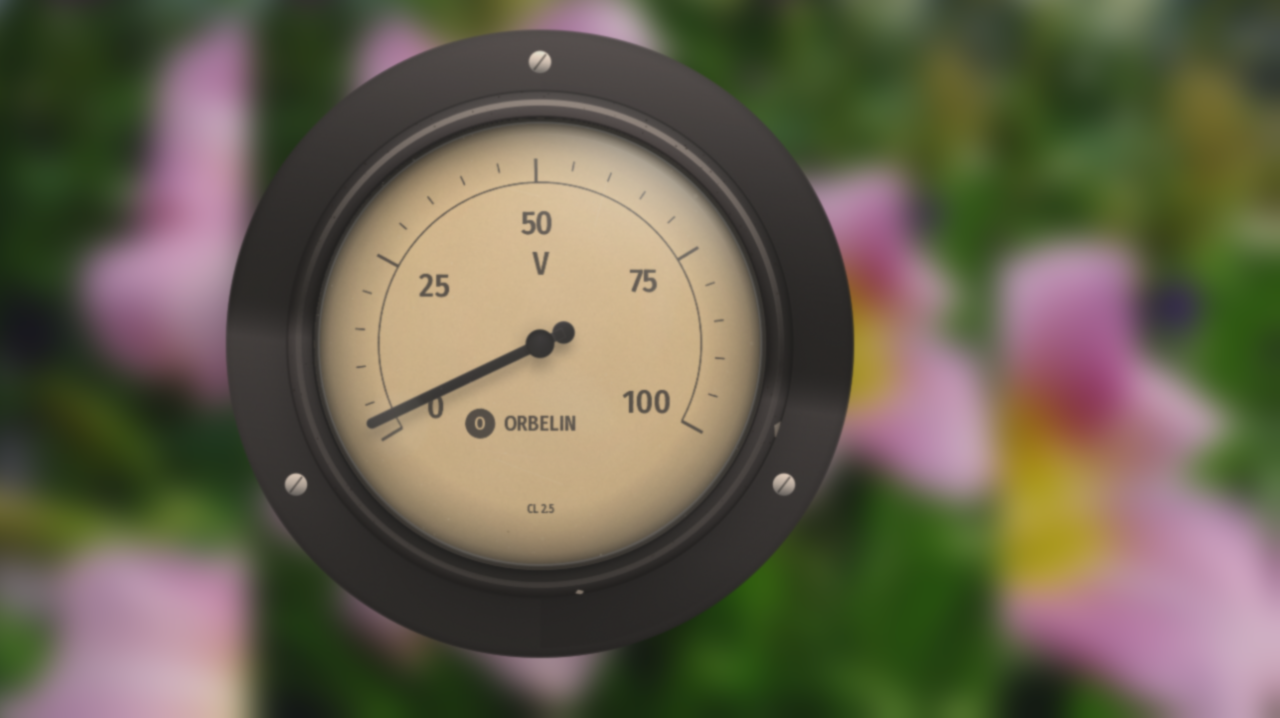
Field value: {"value": 2.5, "unit": "V"}
